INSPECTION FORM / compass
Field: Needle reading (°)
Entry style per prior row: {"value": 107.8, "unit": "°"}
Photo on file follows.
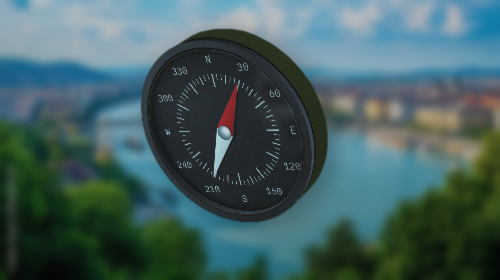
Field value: {"value": 30, "unit": "°"}
